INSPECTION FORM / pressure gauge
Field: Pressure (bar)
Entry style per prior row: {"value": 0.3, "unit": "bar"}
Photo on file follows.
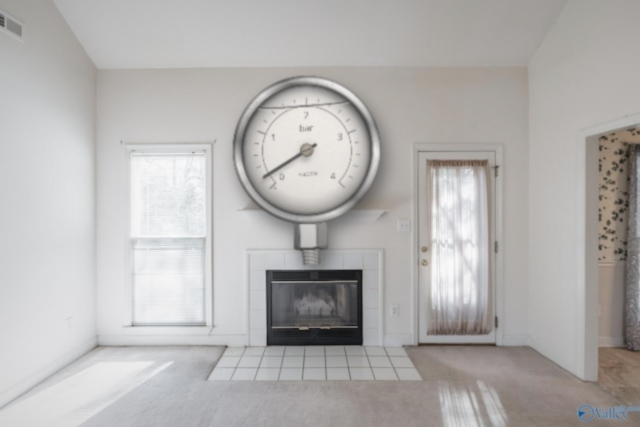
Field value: {"value": 0.2, "unit": "bar"}
